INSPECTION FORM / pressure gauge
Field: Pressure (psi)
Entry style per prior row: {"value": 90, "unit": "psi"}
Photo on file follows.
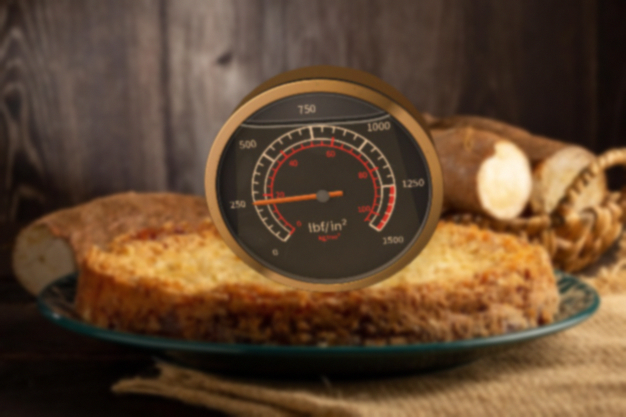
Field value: {"value": 250, "unit": "psi"}
